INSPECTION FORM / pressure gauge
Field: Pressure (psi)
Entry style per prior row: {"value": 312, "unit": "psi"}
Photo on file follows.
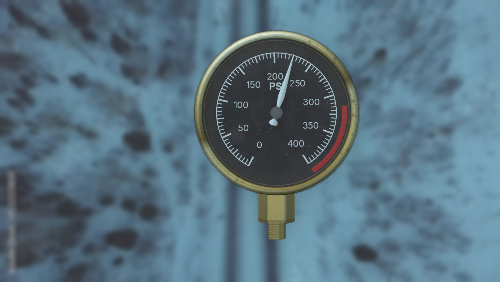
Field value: {"value": 225, "unit": "psi"}
